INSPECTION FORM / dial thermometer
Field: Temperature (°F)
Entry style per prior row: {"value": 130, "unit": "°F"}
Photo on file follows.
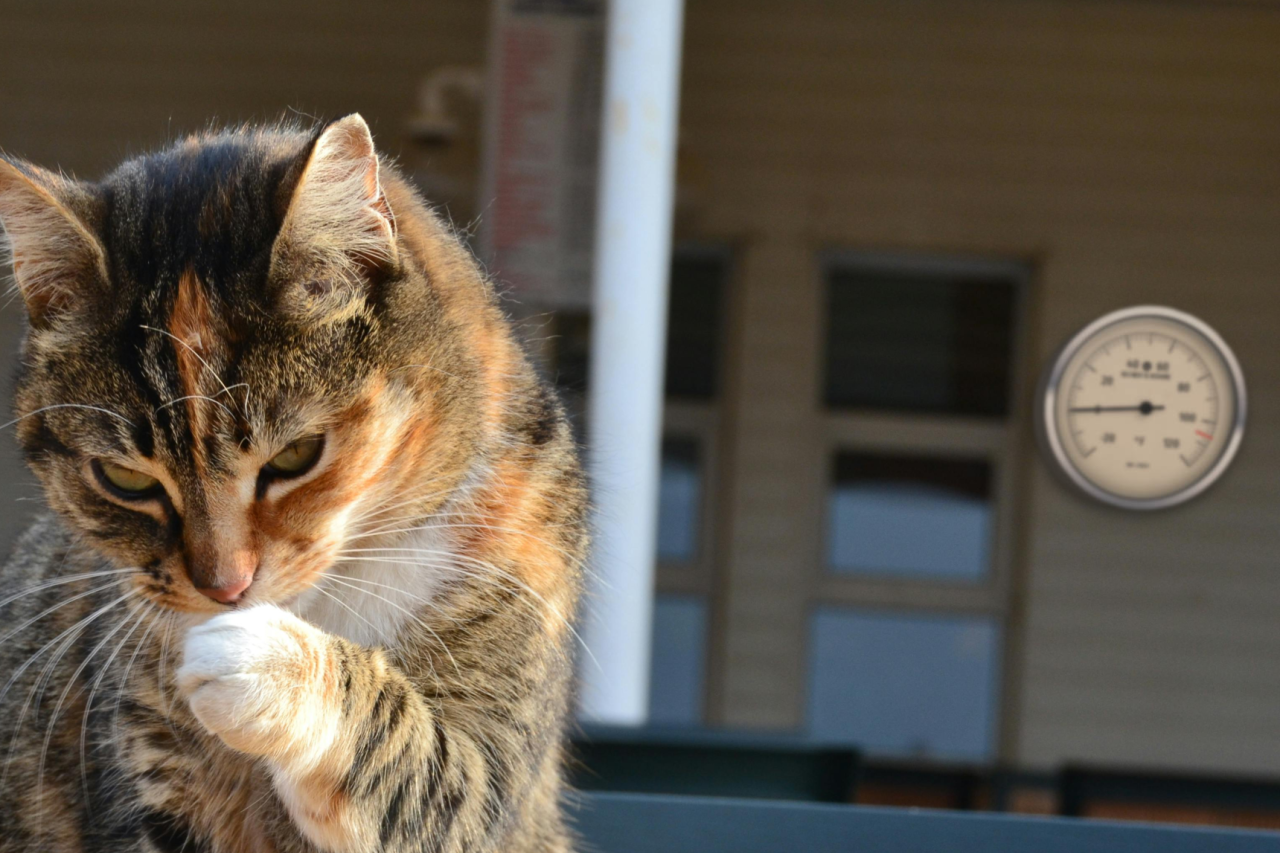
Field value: {"value": 0, "unit": "°F"}
